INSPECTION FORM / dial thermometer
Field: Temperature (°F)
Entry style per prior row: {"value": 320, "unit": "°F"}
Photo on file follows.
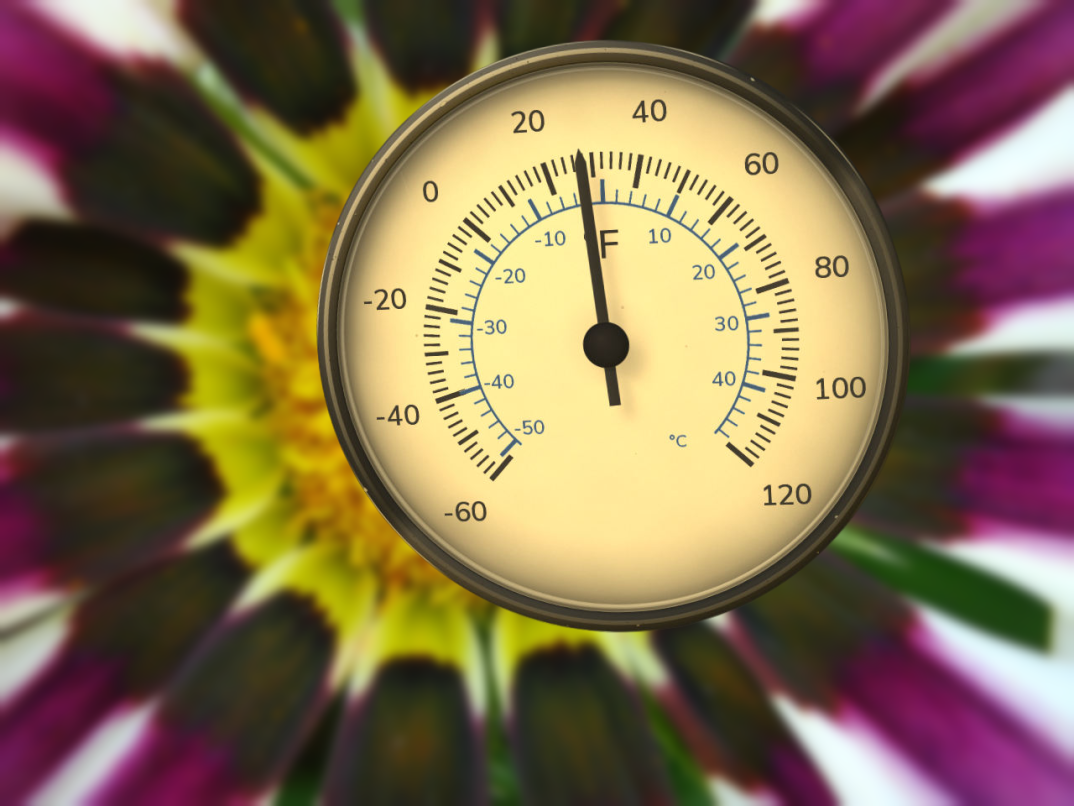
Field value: {"value": 28, "unit": "°F"}
